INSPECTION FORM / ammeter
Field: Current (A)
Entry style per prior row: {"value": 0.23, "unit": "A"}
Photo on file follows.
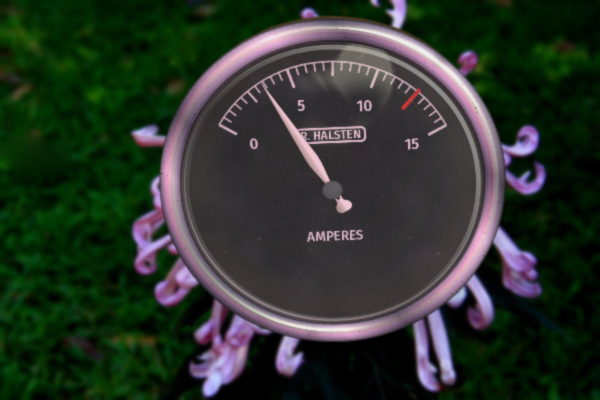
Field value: {"value": 3.5, "unit": "A"}
